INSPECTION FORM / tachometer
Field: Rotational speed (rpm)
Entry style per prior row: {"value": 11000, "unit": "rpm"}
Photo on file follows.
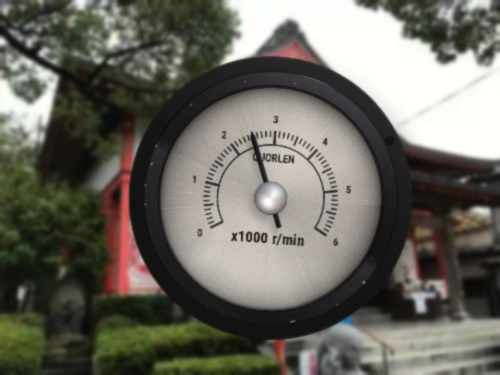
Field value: {"value": 2500, "unit": "rpm"}
